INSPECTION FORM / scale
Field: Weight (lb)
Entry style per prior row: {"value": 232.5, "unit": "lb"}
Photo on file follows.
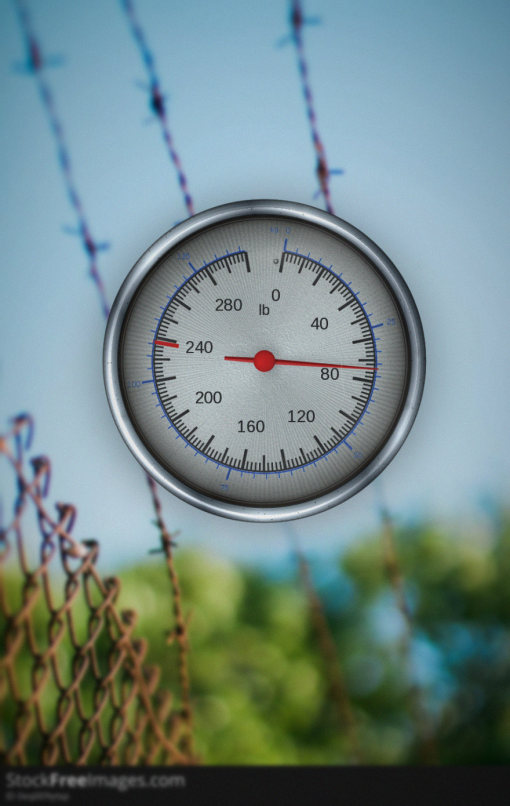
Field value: {"value": 74, "unit": "lb"}
